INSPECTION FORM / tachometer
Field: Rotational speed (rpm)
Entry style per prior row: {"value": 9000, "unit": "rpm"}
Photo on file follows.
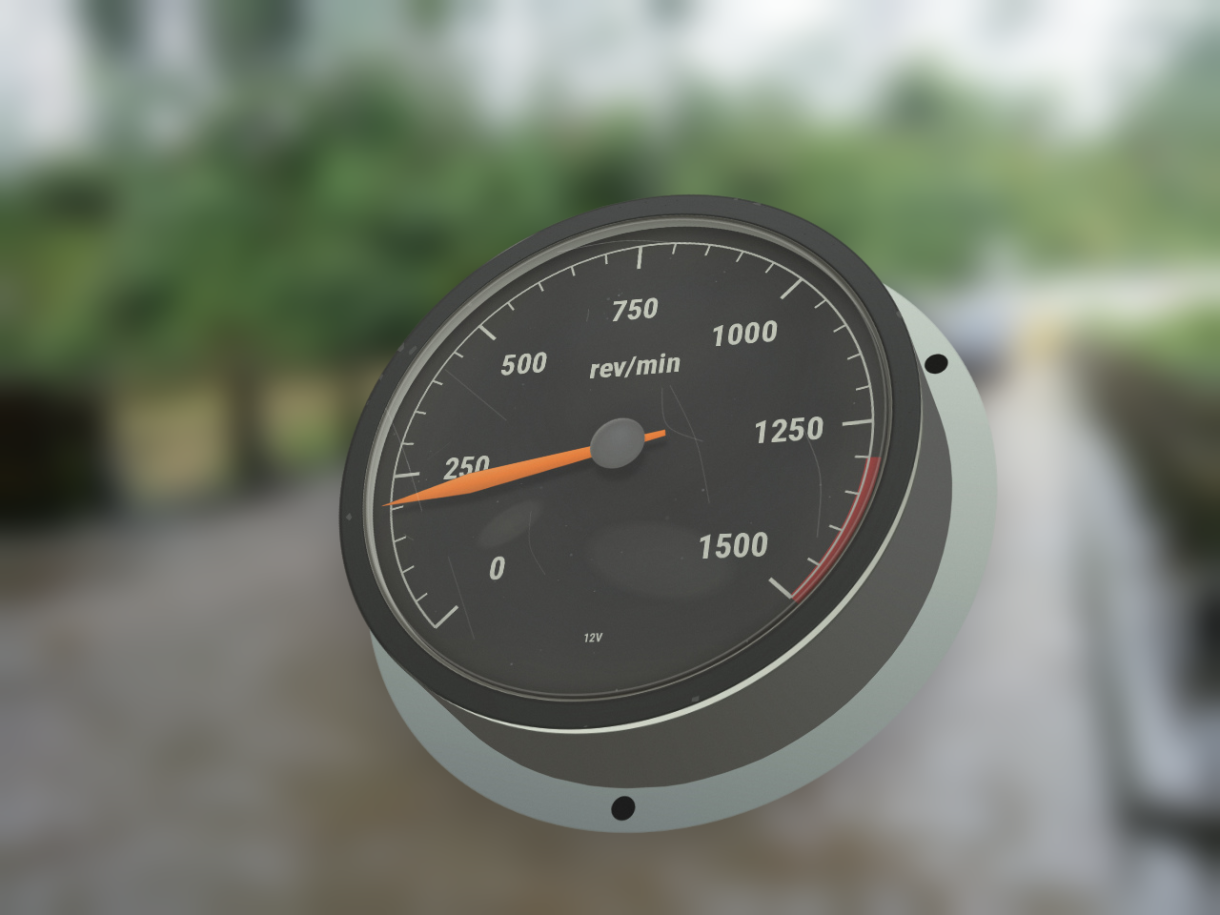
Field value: {"value": 200, "unit": "rpm"}
